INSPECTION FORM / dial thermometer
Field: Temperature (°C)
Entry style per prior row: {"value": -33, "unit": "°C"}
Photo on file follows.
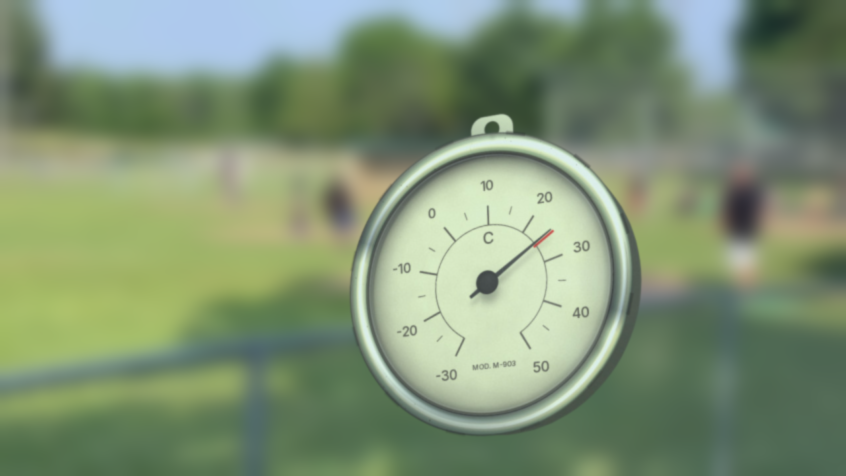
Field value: {"value": 25, "unit": "°C"}
